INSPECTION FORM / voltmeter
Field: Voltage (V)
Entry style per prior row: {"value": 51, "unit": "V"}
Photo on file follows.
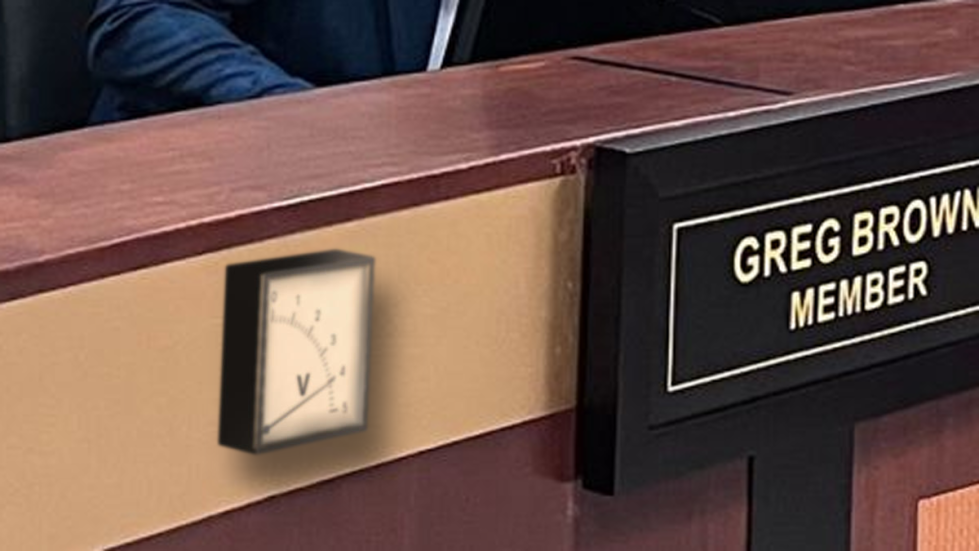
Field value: {"value": 4, "unit": "V"}
